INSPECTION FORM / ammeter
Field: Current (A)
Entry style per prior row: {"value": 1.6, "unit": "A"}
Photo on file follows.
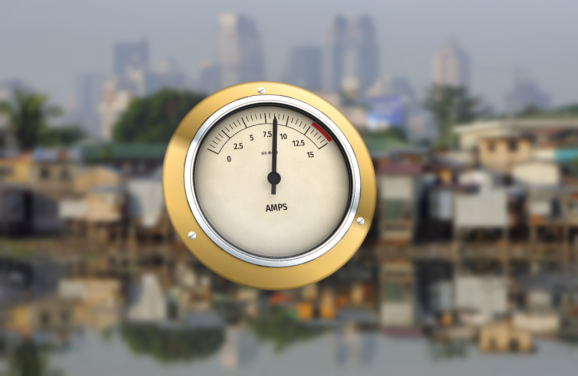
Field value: {"value": 8.5, "unit": "A"}
